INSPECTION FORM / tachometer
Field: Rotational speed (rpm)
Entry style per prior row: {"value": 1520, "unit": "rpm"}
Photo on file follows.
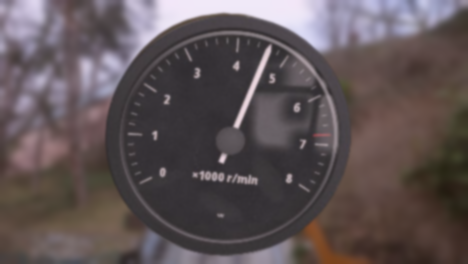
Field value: {"value": 4600, "unit": "rpm"}
